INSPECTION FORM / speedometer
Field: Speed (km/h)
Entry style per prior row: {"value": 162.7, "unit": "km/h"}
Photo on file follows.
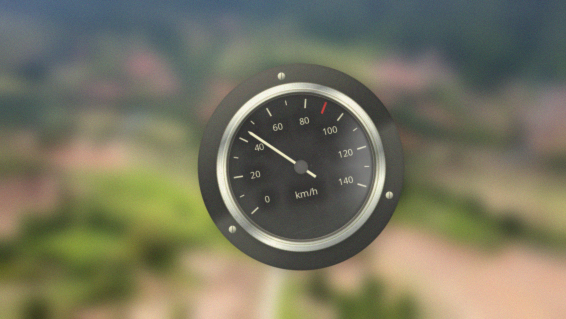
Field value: {"value": 45, "unit": "km/h"}
